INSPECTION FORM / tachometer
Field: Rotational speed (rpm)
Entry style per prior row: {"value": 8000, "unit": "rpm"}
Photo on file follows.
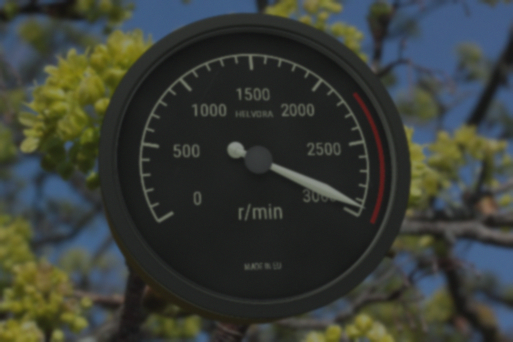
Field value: {"value": 2950, "unit": "rpm"}
